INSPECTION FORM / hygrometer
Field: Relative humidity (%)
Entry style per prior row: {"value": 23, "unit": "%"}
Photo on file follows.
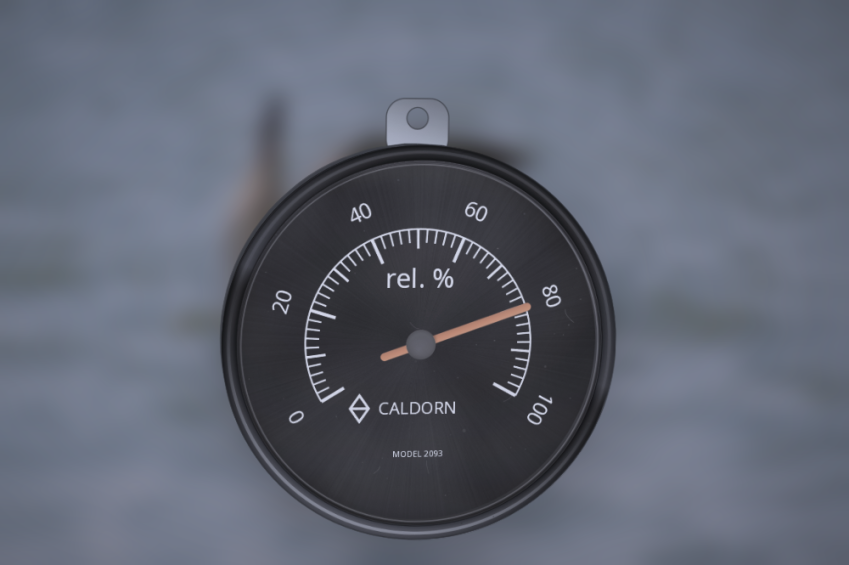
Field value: {"value": 80, "unit": "%"}
